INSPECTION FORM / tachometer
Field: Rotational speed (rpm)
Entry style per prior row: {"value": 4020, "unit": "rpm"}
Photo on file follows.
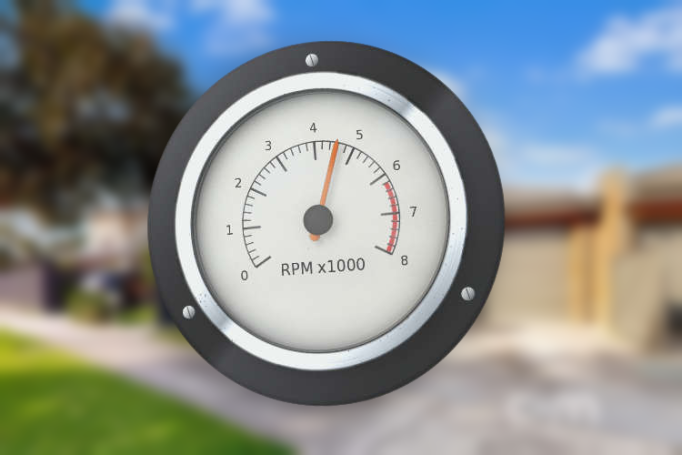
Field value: {"value": 4600, "unit": "rpm"}
